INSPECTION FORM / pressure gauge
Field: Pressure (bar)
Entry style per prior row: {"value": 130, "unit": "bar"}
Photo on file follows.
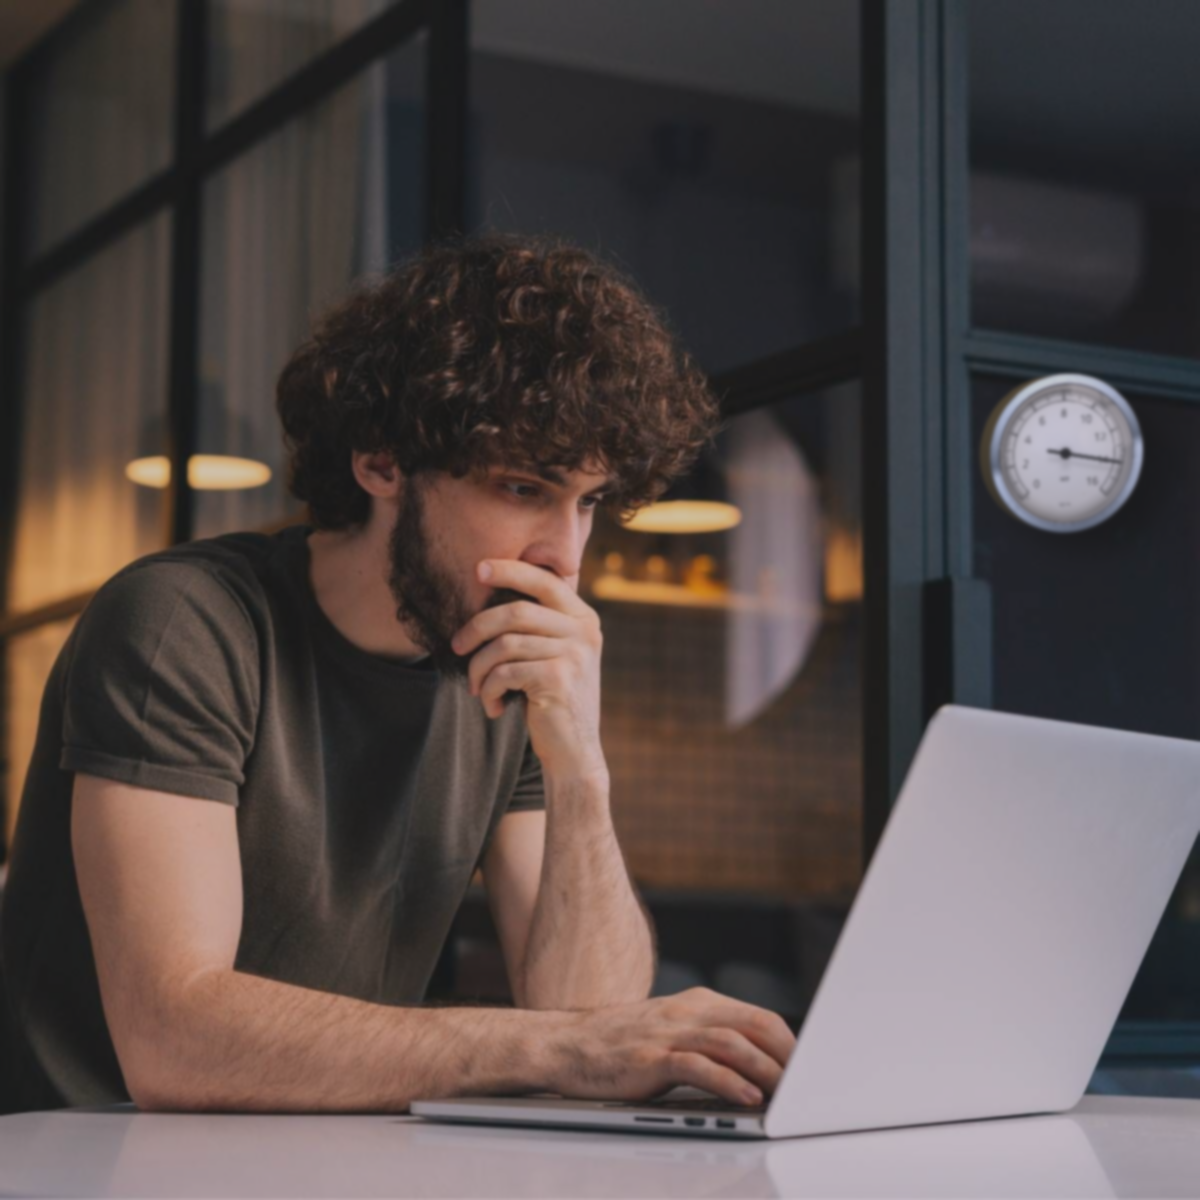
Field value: {"value": 14, "unit": "bar"}
